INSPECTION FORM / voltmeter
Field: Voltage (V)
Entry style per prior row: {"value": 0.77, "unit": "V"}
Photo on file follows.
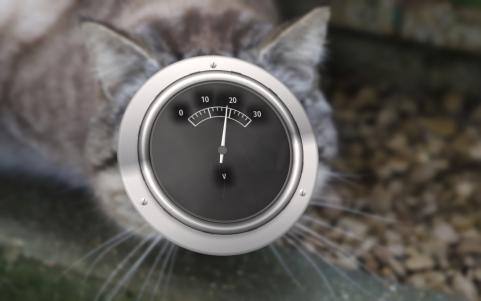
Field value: {"value": 18, "unit": "V"}
